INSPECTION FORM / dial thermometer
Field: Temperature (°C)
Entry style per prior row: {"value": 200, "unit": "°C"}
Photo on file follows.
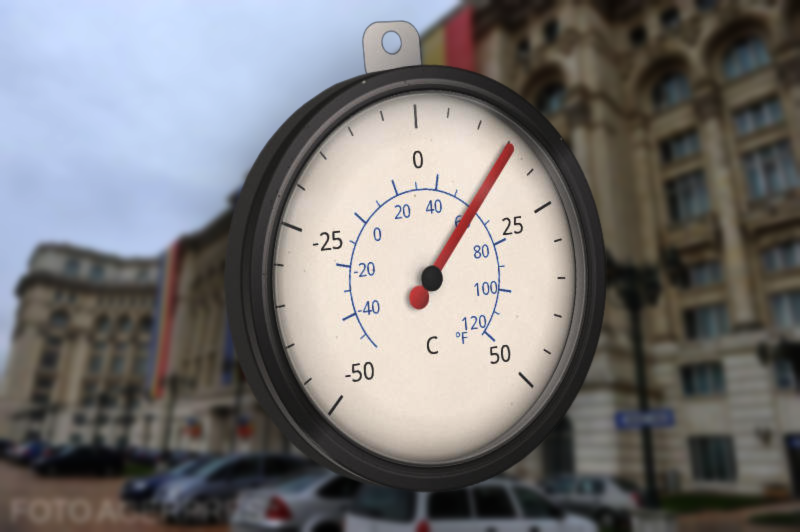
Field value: {"value": 15, "unit": "°C"}
